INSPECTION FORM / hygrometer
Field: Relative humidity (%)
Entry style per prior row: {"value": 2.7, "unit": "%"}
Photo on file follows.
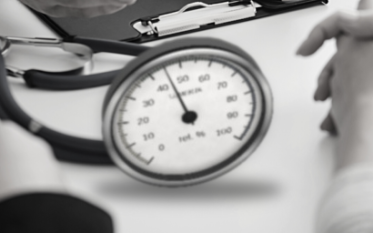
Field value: {"value": 45, "unit": "%"}
